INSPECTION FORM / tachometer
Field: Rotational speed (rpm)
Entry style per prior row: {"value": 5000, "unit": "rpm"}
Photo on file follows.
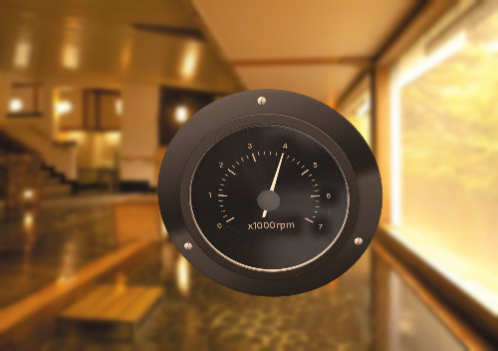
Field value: {"value": 4000, "unit": "rpm"}
